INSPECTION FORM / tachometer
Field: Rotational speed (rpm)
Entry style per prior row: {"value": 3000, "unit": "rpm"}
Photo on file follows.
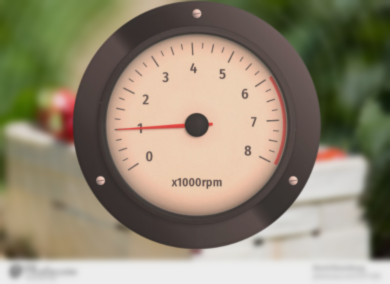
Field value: {"value": 1000, "unit": "rpm"}
